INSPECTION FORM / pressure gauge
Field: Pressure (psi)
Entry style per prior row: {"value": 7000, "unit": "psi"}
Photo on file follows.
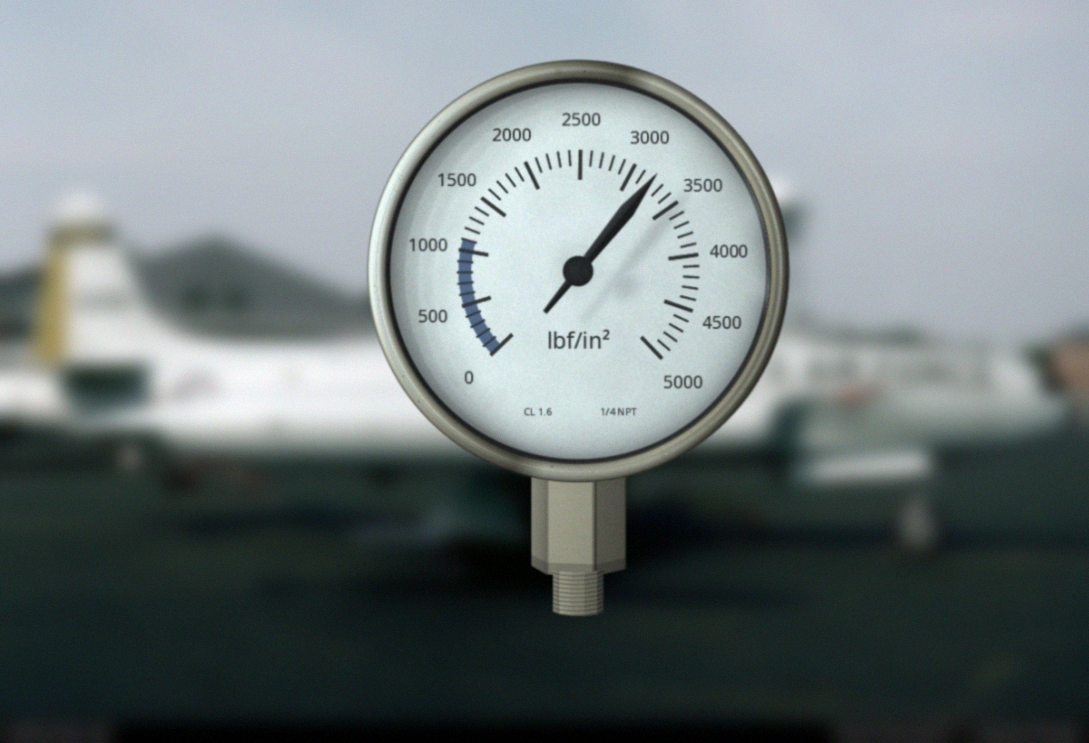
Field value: {"value": 3200, "unit": "psi"}
